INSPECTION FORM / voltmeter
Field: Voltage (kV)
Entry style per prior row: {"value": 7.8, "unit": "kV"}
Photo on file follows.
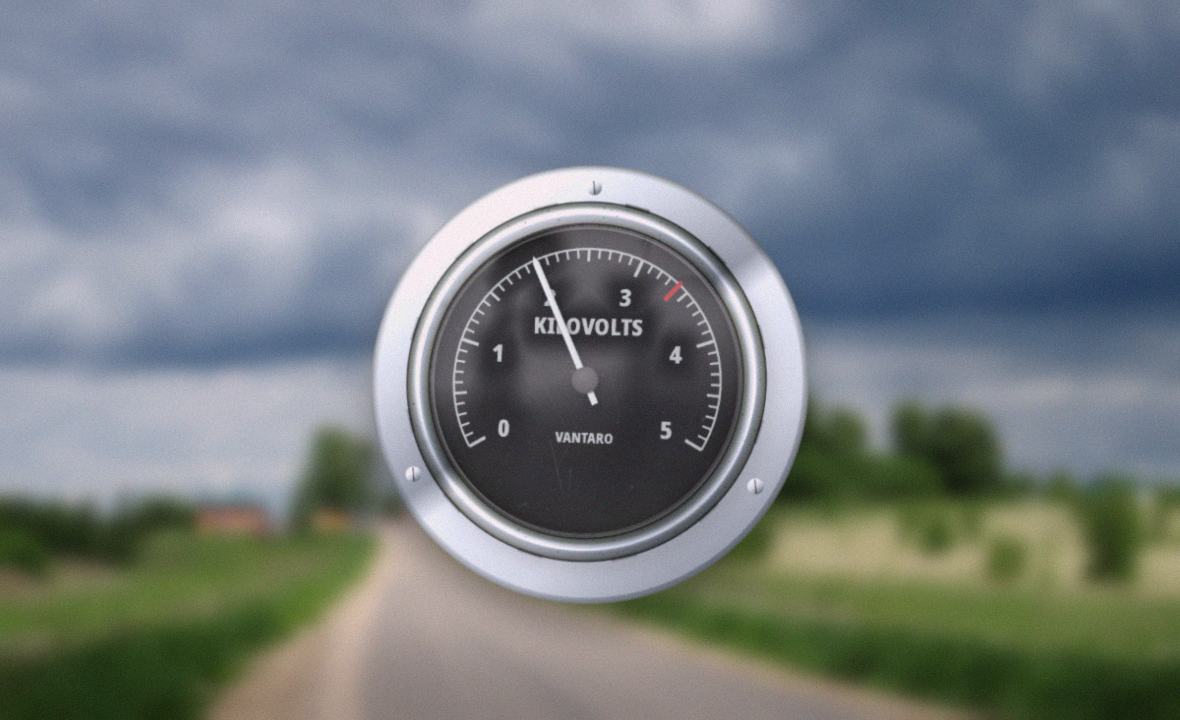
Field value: {"value": 2, "unit": "kV"}
